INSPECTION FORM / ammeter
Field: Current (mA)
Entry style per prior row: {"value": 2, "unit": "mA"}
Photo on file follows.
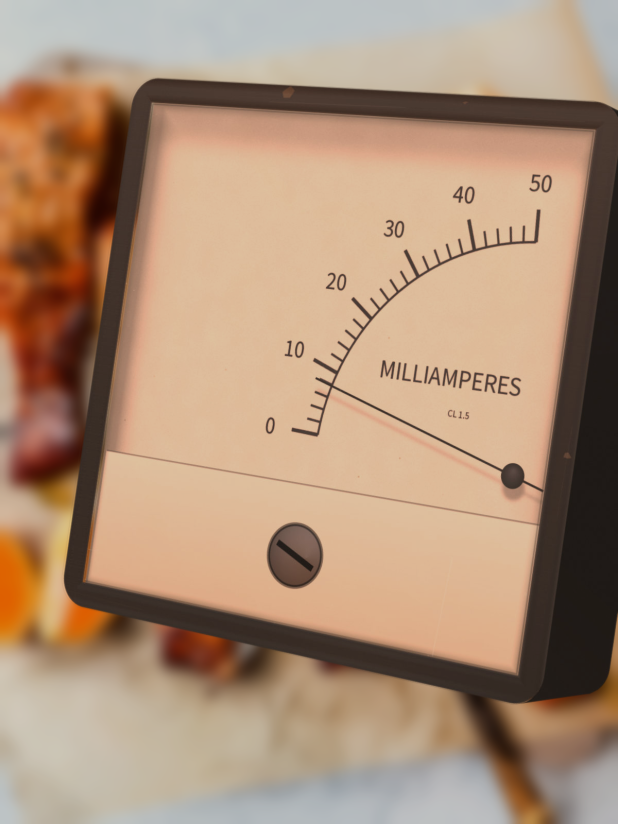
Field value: {"value": 8, "unit": "mA"}
